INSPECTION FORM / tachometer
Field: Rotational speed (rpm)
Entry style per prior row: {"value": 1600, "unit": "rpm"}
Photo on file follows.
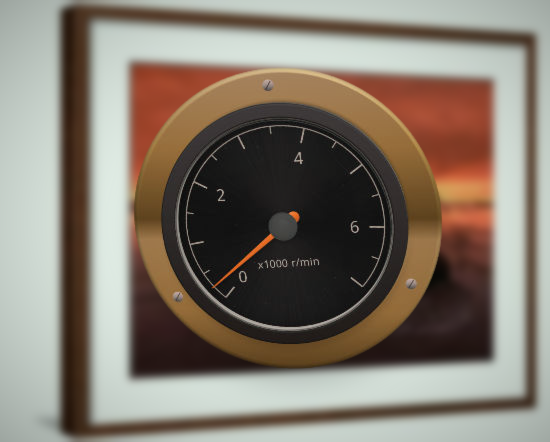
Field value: {"value": 250, "unit": "rpm"}
